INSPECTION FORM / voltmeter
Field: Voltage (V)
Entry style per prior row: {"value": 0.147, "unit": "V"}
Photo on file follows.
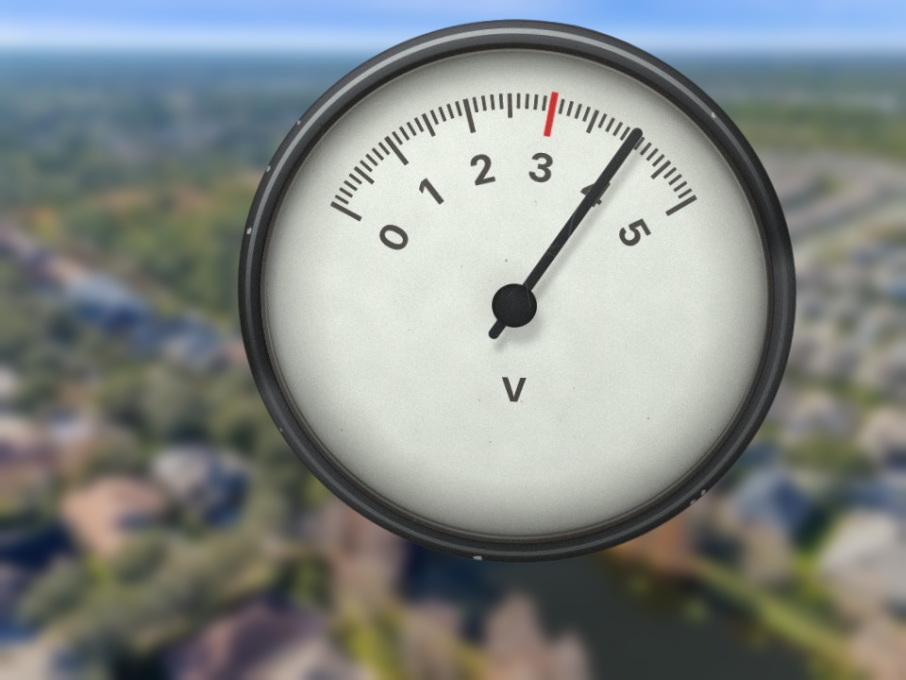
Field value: {"value": 4, "unit": "V"}
